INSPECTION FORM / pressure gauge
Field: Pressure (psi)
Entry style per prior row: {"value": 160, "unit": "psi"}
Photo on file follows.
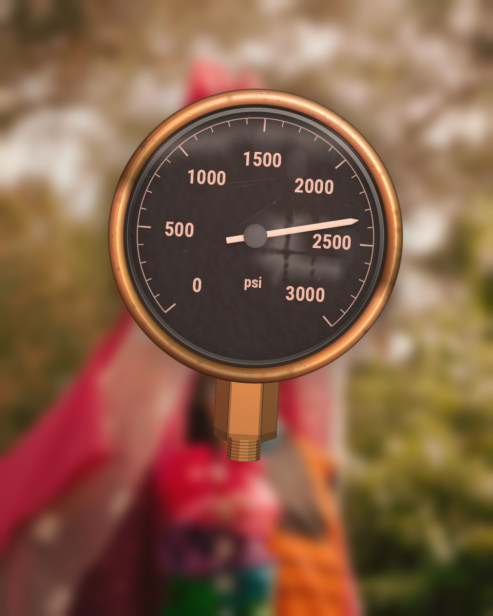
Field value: {"value": 2350, "unit": "psi"}
